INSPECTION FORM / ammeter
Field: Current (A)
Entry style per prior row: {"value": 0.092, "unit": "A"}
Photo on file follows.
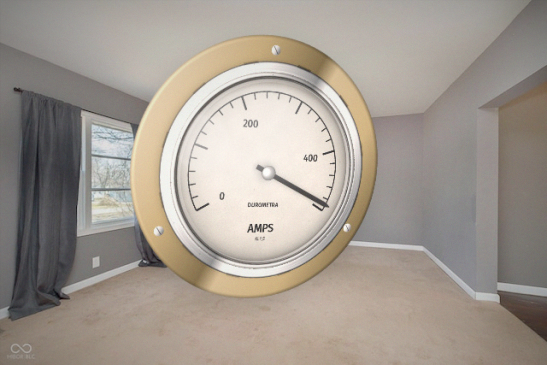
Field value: {"value": 490, "unit": "A"}
